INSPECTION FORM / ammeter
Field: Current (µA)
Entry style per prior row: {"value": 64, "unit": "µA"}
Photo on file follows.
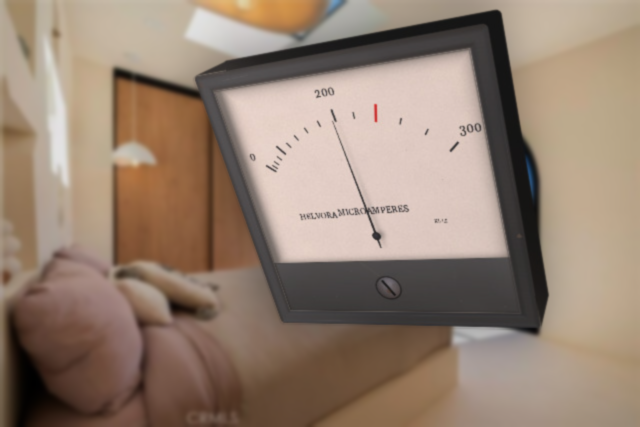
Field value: {"value": 200, "unit": "µA"}
